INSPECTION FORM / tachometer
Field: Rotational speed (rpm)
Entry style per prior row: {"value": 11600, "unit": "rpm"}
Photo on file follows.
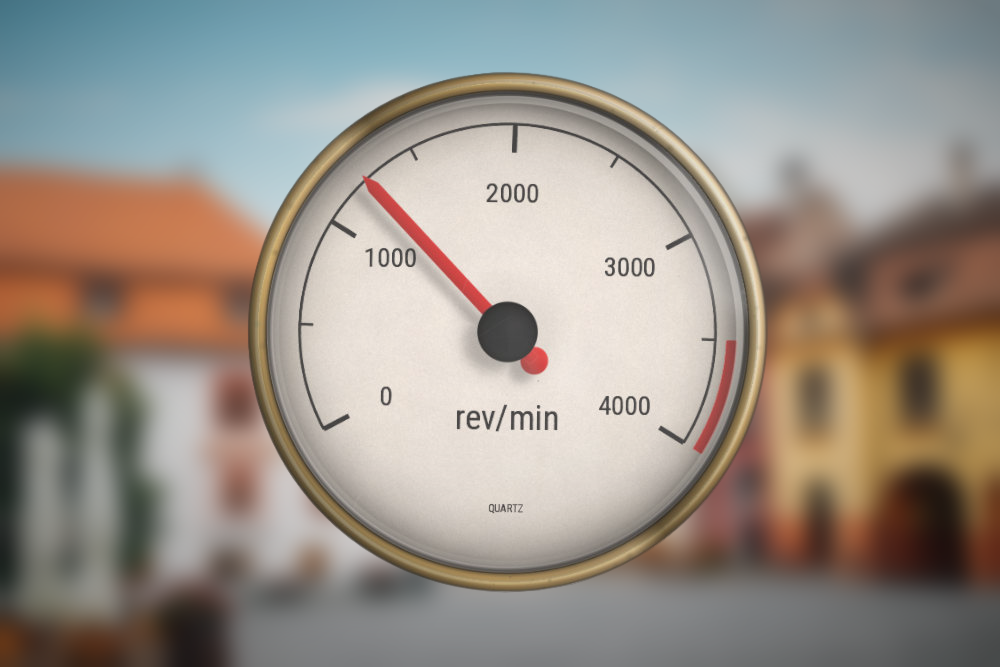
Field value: {"value": 1250, "unit": "rpm"}
